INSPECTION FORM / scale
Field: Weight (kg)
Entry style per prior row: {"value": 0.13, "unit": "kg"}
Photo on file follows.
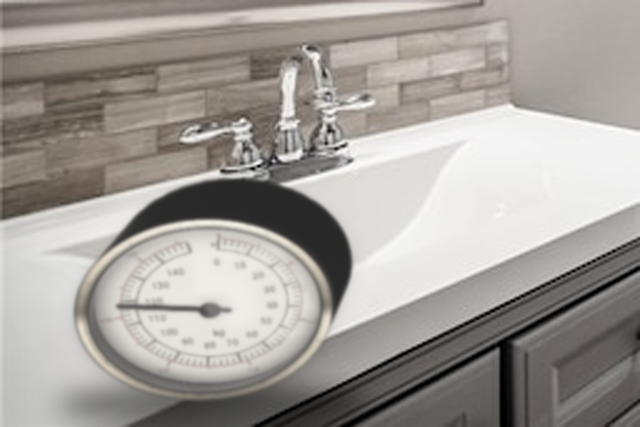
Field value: {"value": 120, "unit": "kg"}
